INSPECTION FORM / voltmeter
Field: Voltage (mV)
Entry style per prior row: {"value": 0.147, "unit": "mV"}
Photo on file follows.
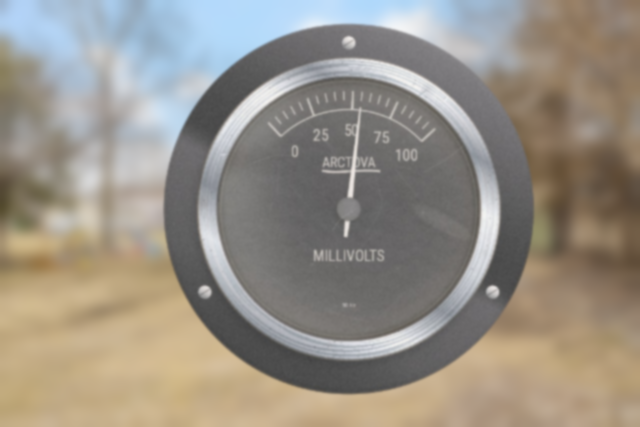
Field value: {"value": 55, "unit": "mV"}
